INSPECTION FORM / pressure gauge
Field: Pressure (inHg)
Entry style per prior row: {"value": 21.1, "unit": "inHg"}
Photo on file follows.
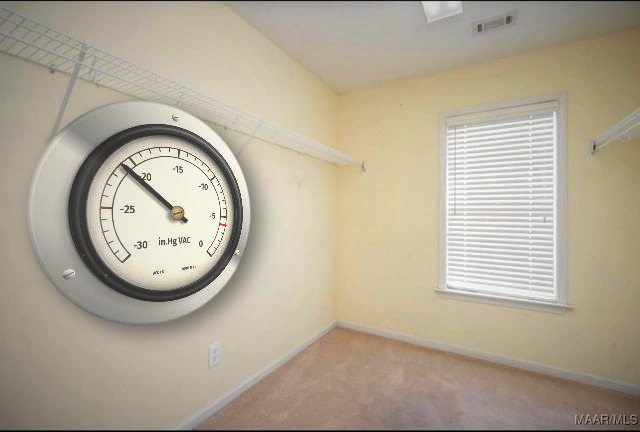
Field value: {"value": -21, "unit": "inHg"}
